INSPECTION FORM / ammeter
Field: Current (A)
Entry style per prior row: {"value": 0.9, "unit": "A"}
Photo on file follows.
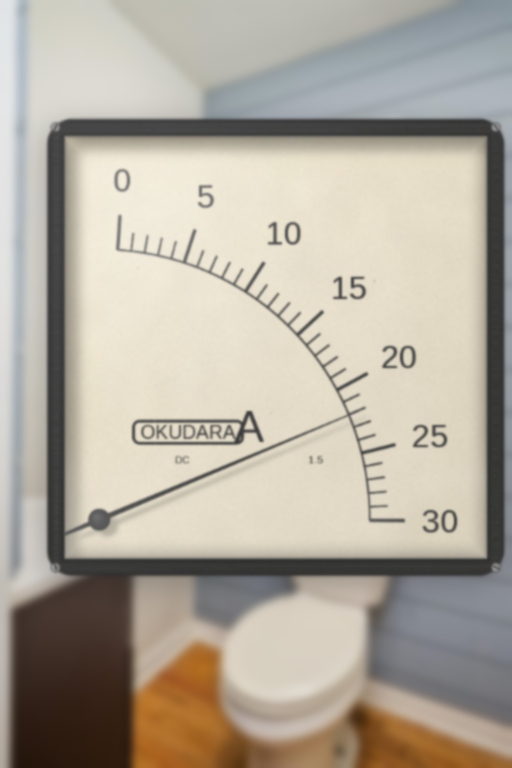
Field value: {"value": 22, "unit": "A"}
